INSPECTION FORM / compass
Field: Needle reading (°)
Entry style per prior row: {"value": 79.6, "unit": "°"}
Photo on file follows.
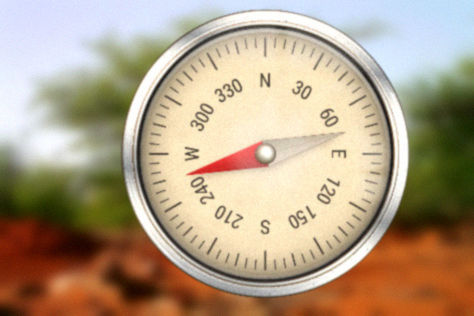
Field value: {"value": 255, "unit": "°"}
